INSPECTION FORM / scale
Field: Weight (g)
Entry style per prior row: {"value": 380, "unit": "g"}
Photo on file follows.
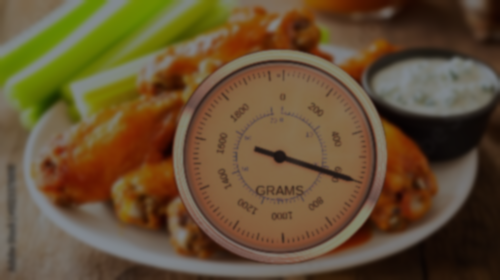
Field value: {"value": 600, "unit": "g"}
